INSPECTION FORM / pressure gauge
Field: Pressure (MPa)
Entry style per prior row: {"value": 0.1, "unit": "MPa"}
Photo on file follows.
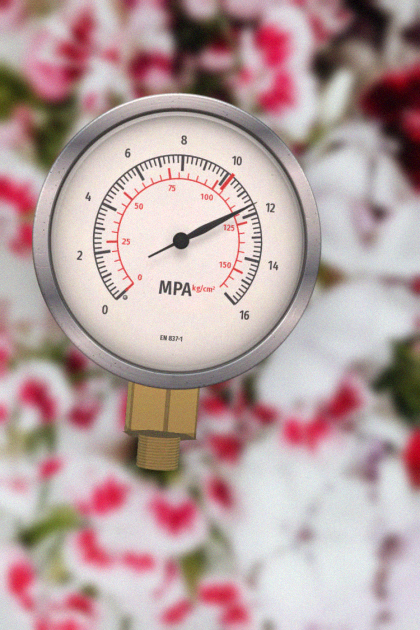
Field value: {"value": 11.6, "unit": "MPa"}
